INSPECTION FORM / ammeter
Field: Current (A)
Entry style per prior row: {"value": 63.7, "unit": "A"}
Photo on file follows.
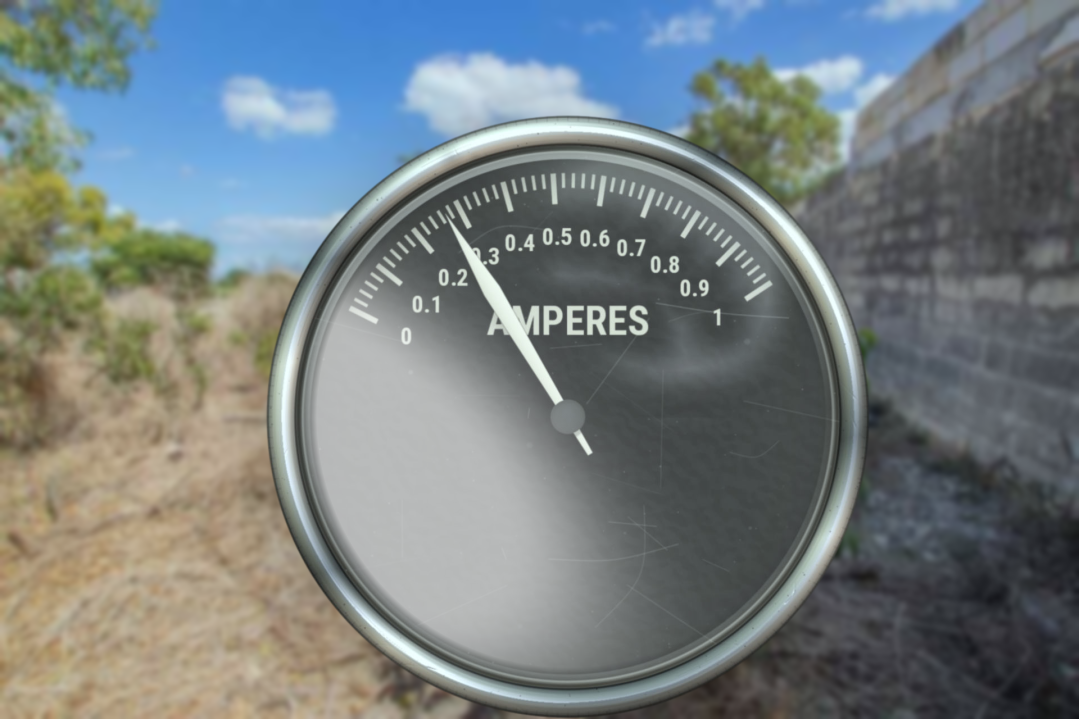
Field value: {"value": 0.27, "unit": "A"}
